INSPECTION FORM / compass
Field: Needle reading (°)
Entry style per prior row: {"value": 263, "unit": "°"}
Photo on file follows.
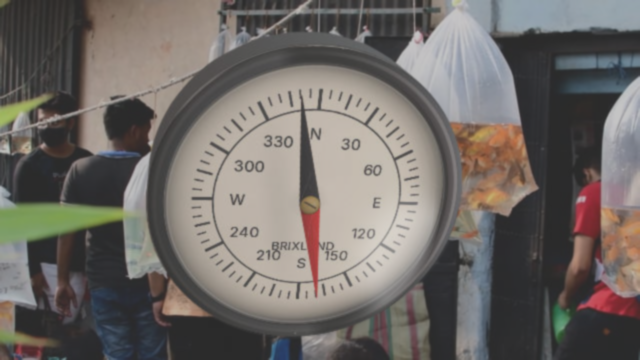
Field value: {"value": 170, "unit": "°"}
